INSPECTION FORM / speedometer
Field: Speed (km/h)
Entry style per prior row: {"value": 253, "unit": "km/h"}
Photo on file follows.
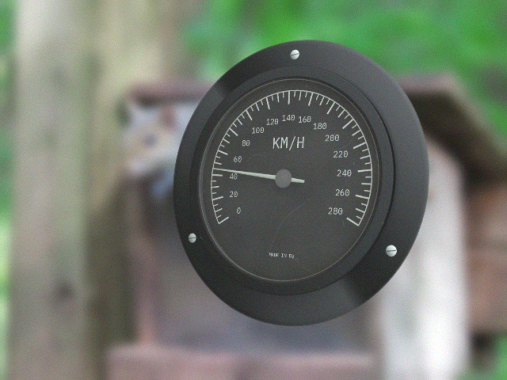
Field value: {"value": 45, "unit": "km/h"}
